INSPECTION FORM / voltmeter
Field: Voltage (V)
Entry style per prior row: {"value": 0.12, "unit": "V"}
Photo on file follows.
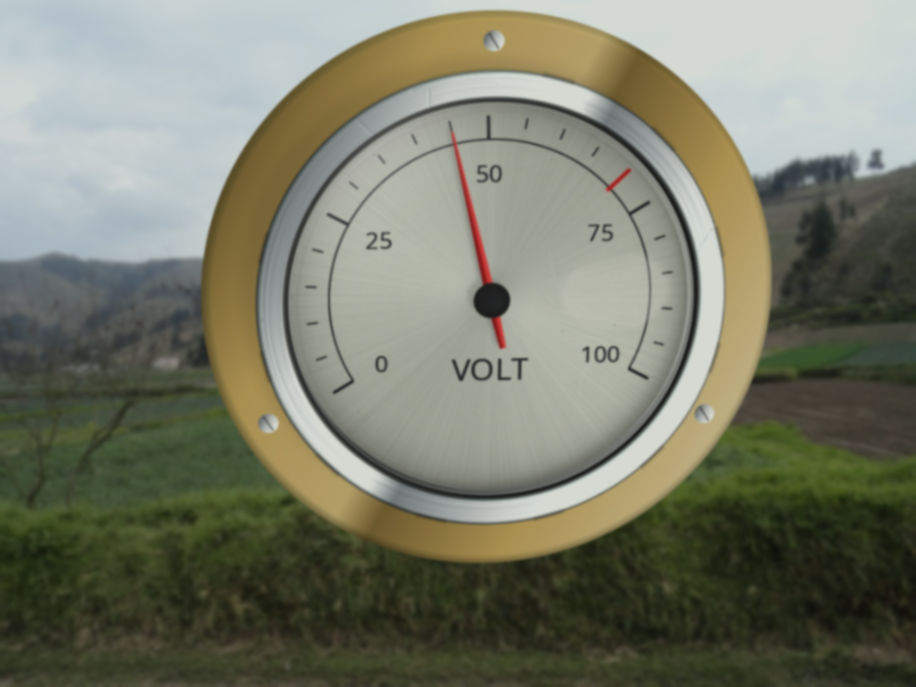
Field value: {"value": 45, "unit": "V"}
